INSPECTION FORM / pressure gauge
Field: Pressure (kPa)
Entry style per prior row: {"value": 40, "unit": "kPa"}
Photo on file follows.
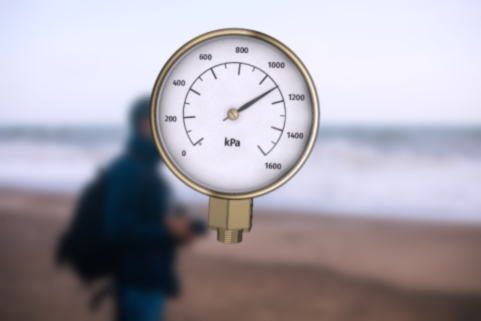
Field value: {"value": 1100, "unit": "kPa"}
